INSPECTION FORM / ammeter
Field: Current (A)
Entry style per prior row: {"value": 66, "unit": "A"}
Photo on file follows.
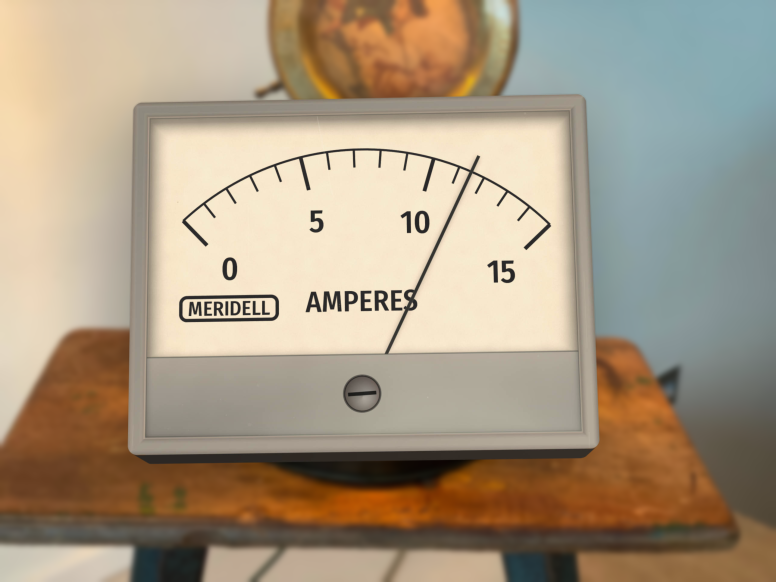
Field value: {"value": 11.5, "unit": "A"}
